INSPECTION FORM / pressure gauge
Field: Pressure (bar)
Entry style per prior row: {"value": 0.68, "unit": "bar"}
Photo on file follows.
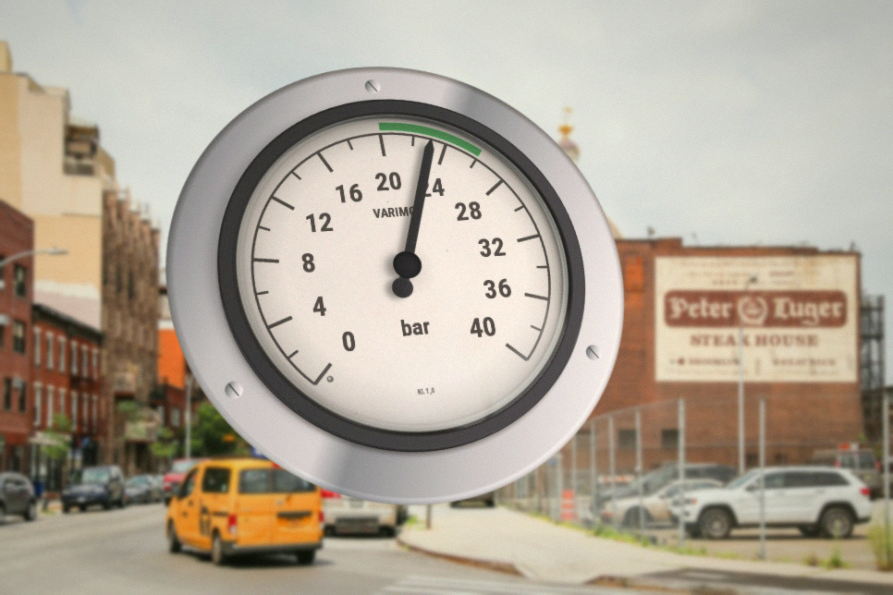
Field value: {"value": 23, "unit": "bar"}
